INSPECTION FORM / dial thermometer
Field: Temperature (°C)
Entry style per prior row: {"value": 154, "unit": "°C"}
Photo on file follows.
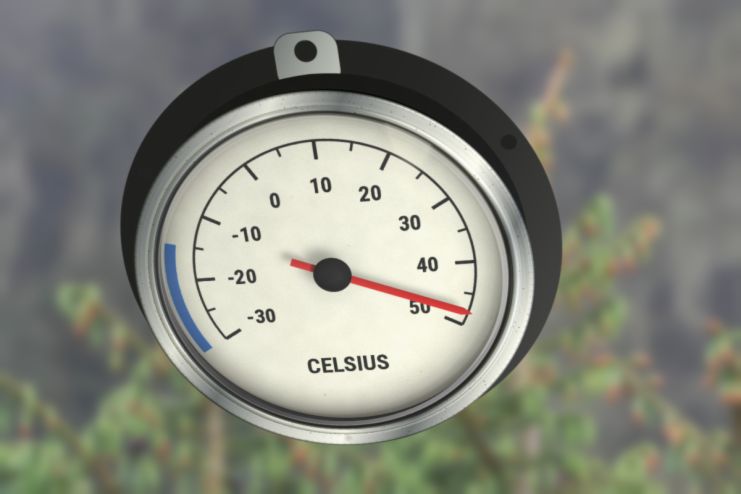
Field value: {"value": 47.5, "unit": "°C"}
